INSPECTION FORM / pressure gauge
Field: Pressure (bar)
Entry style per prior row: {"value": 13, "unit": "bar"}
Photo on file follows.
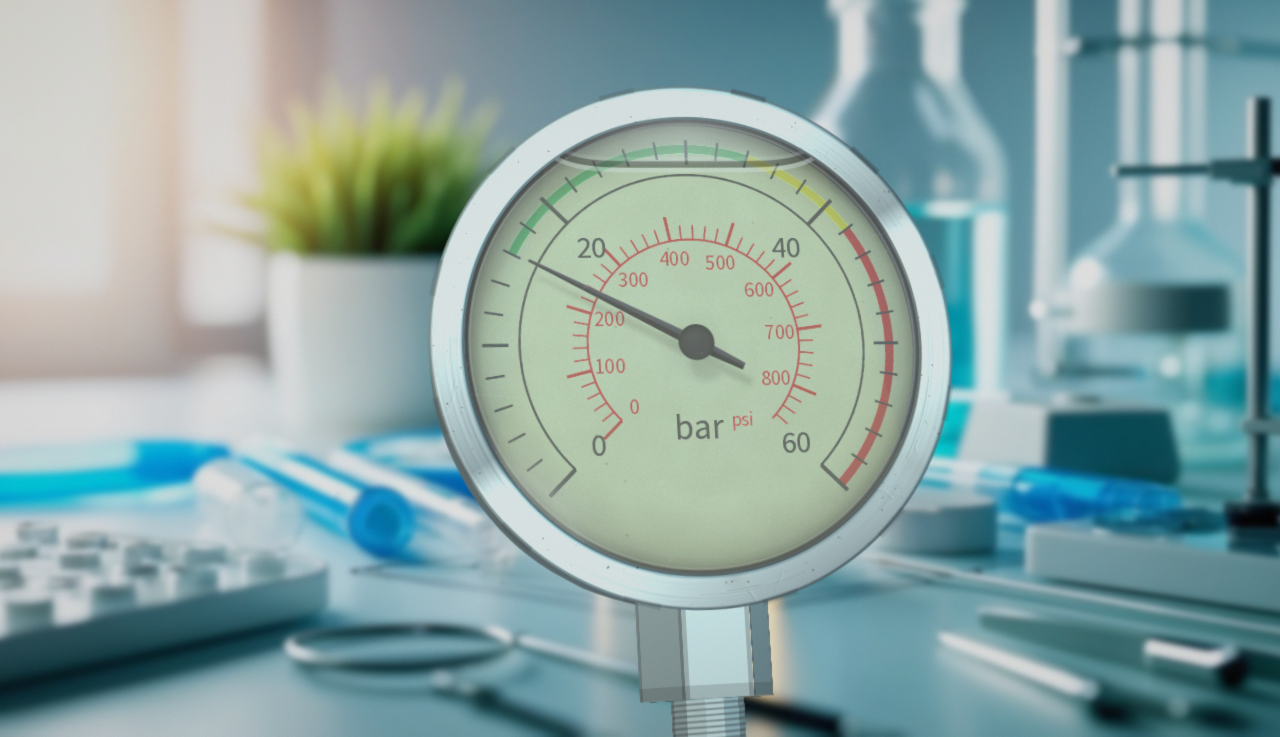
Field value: {"value": 16, "unit": "bar"}
